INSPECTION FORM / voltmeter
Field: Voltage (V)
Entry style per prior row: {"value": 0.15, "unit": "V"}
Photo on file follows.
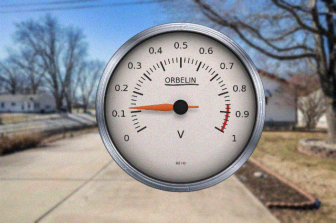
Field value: {"value": 0.12, "unit": "V"}
